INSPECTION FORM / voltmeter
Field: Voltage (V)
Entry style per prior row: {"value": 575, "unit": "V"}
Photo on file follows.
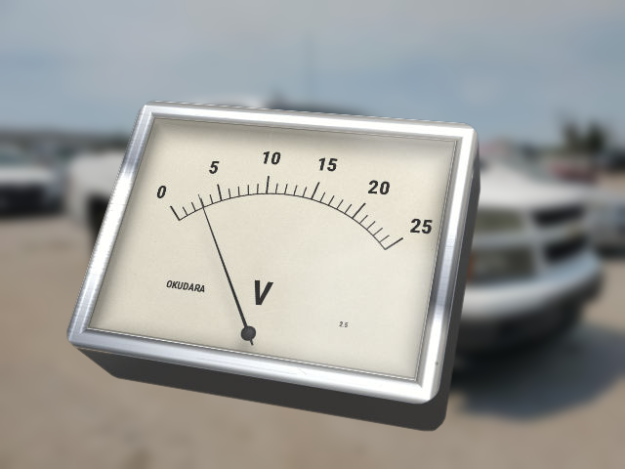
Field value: {"value": 3, "unit": "V"}
